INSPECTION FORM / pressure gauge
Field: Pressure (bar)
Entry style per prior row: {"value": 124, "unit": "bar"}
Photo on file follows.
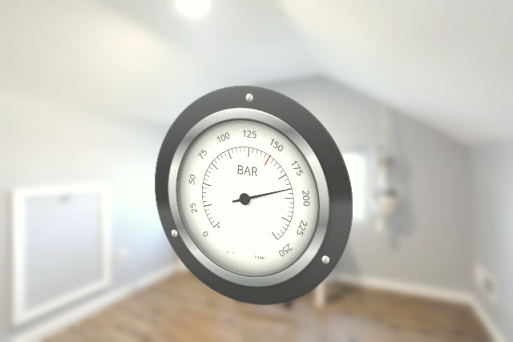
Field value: {"value": 190, "unit": "bar"}
